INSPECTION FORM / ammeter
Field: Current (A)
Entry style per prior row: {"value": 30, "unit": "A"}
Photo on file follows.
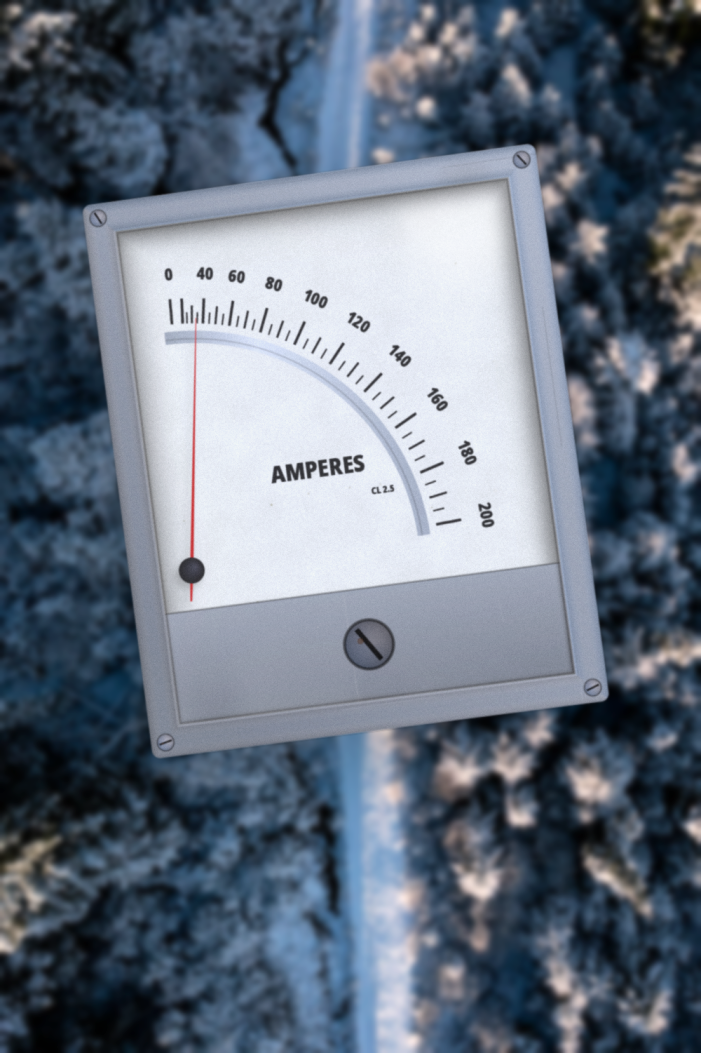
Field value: {"value": 35, "unit": "A"}
